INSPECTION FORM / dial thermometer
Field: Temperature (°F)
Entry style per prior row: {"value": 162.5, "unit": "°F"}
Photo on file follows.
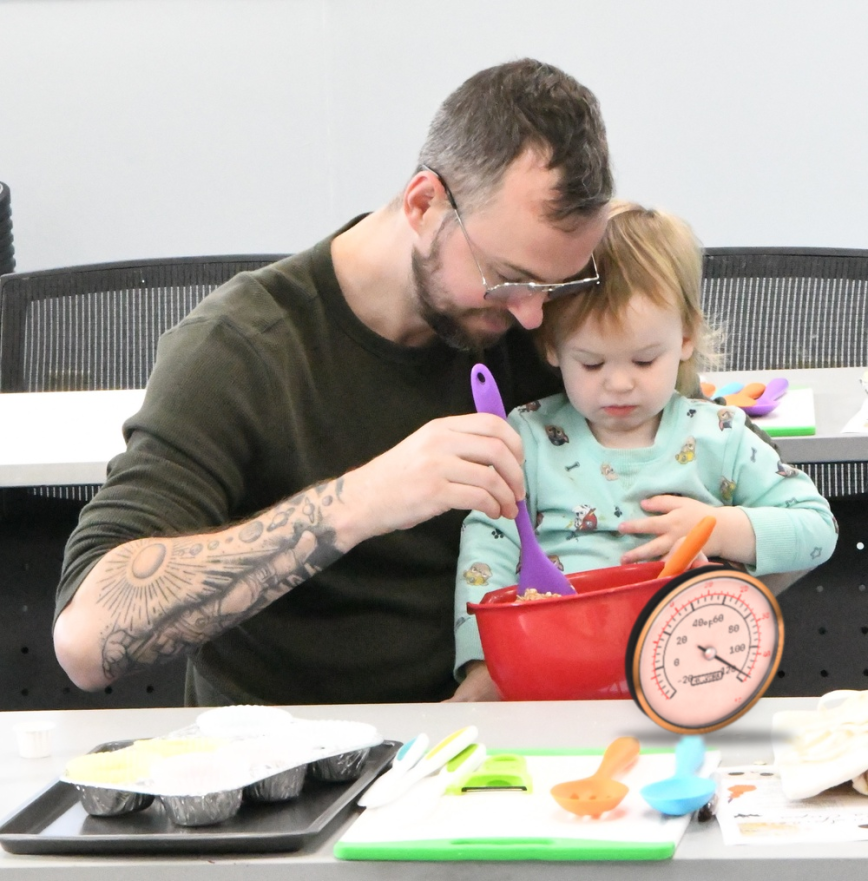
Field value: {"value": 116, "unit": "°F"}
